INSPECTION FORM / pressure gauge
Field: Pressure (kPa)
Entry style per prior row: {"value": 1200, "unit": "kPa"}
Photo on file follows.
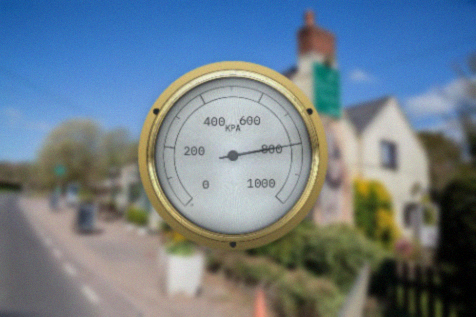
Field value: {"value": 800, "unit": "kPa"}
